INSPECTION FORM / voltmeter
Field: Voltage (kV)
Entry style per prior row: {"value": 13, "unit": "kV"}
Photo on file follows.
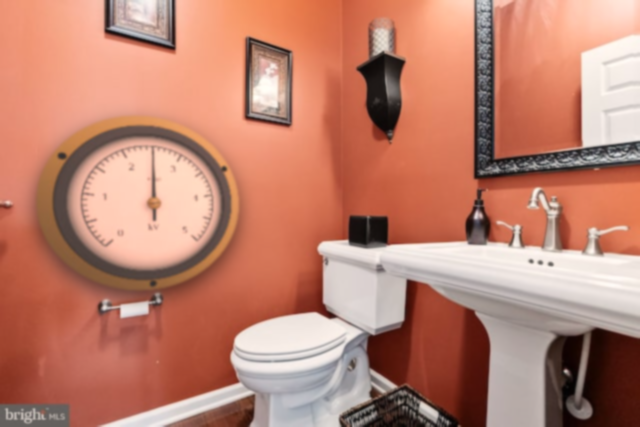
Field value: {"value": 2.5, "unit": "kV"}
